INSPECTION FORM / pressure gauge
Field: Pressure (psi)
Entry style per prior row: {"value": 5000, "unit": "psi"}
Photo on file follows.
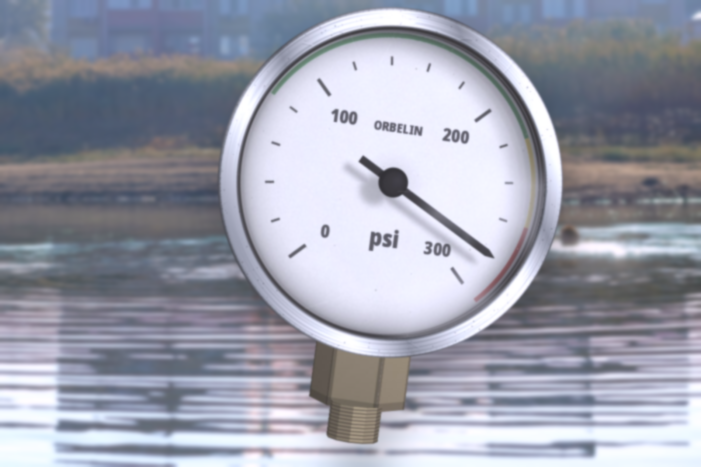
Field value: {"value": 280, "unit": "psi"}
